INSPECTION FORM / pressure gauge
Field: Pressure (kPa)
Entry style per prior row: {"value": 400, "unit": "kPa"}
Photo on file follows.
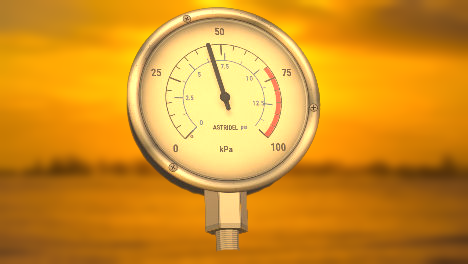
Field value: {"value": 45, "unit": "kPa"}
